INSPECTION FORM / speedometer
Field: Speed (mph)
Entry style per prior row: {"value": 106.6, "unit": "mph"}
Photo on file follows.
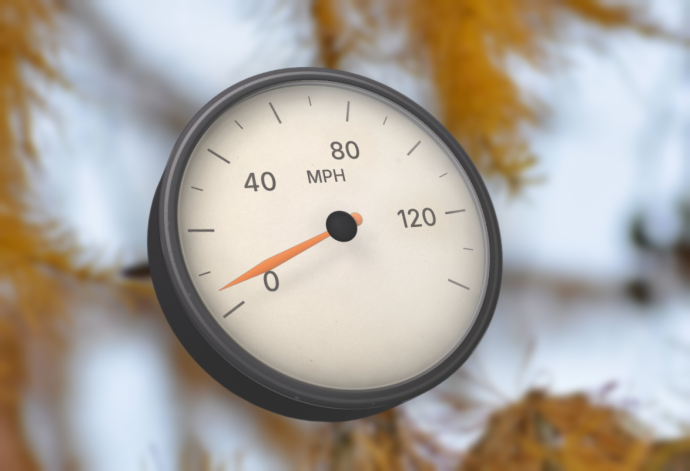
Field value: {"value": 5, "unit": "mph"}
